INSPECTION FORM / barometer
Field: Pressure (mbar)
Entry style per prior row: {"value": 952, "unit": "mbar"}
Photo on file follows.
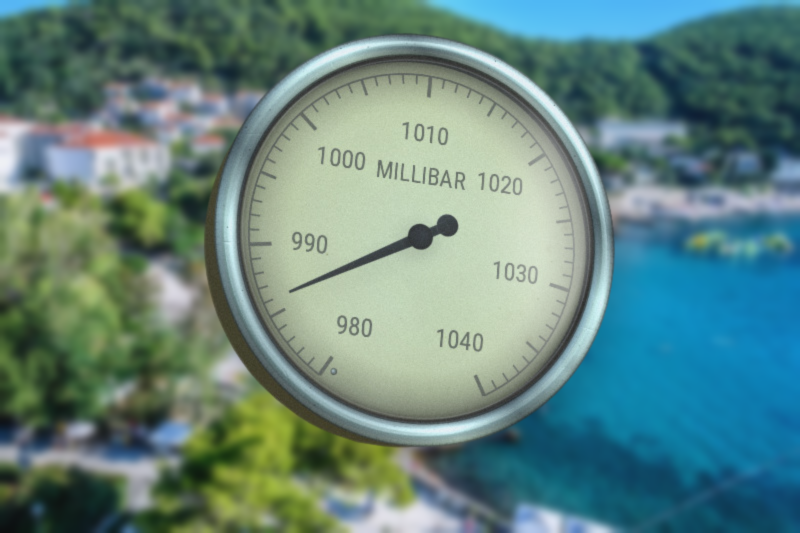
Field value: {"value": 986, "unit": "mbar"}
